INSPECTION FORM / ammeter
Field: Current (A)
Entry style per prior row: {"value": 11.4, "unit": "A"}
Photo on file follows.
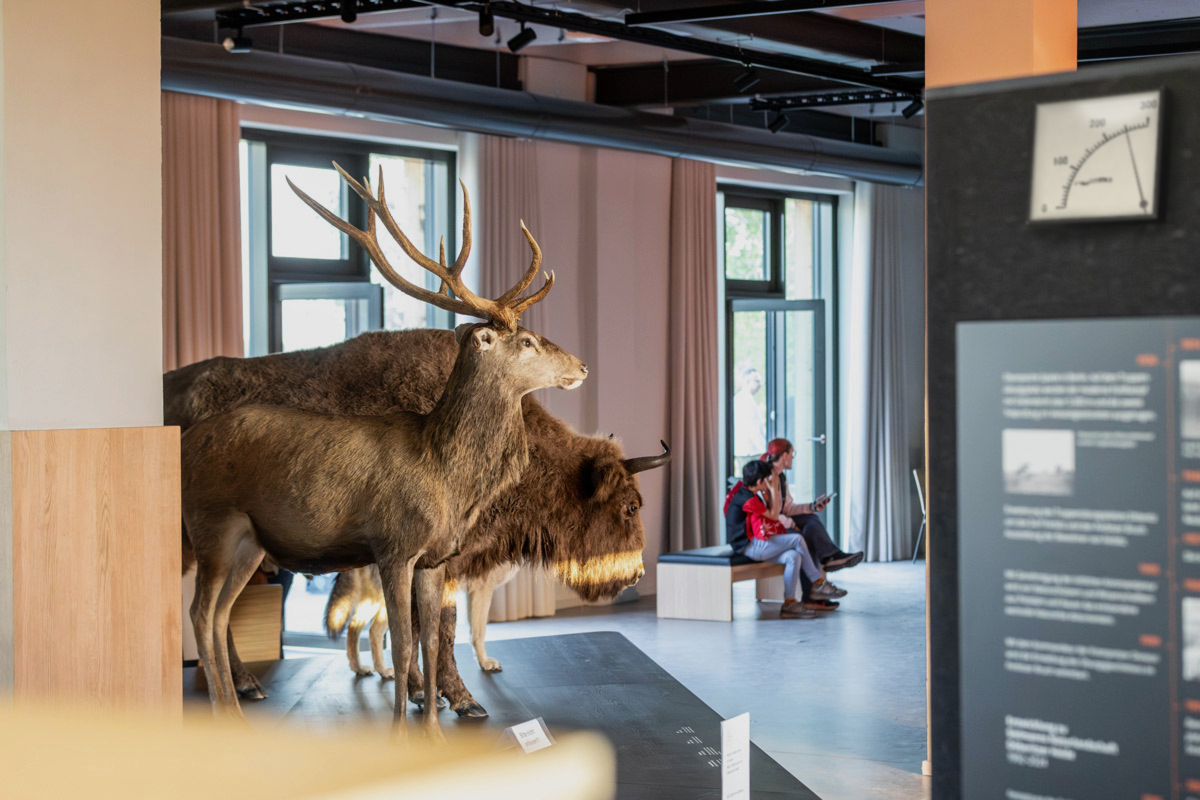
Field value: {"value": 250, "unit": "A"}
